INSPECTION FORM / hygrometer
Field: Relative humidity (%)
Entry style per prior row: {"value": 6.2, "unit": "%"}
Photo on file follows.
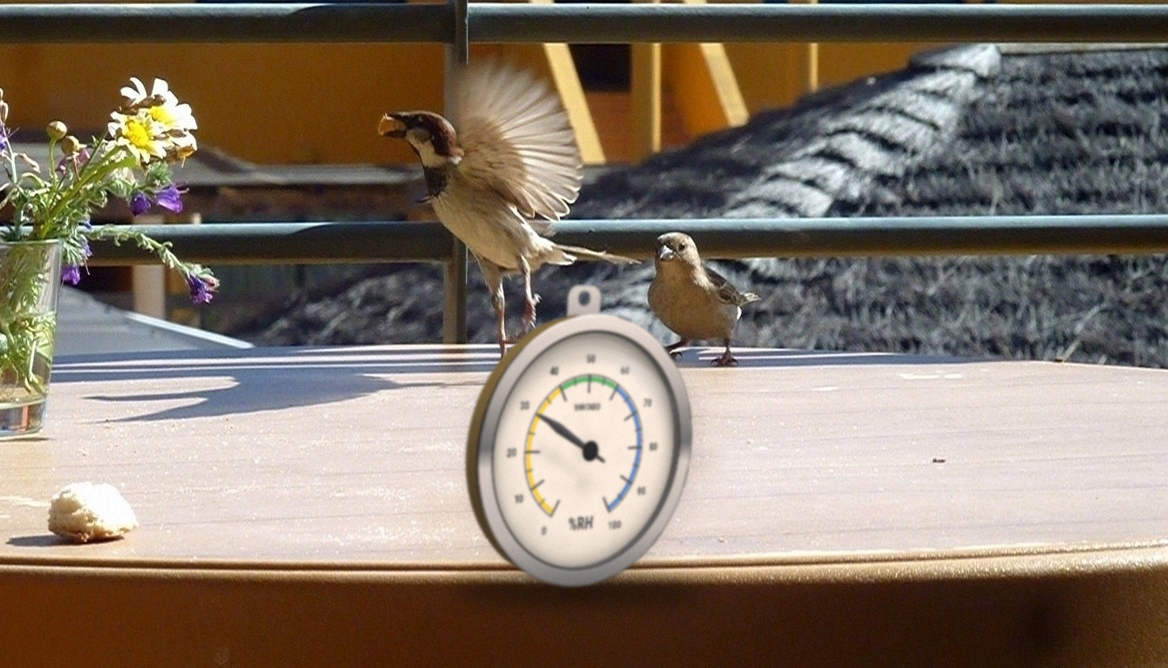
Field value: {"value": 30, "unit": "%"}
